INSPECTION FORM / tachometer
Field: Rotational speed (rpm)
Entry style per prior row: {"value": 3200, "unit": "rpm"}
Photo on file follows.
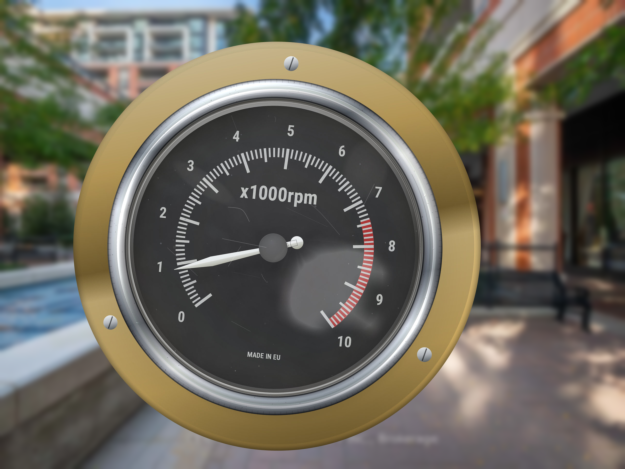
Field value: {"value": 900, "unit": "rpm"}
